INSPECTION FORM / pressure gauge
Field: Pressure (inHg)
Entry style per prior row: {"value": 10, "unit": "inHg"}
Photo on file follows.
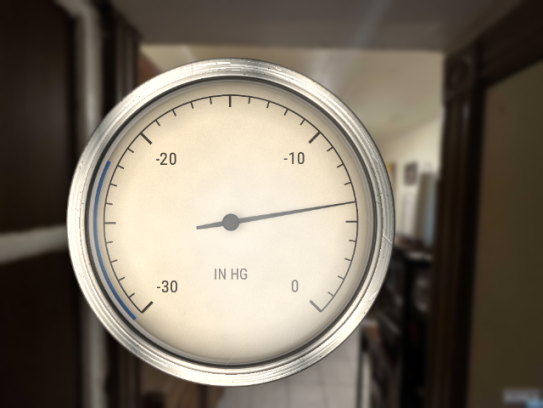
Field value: {"value": -6, "unit": "inHg"}
